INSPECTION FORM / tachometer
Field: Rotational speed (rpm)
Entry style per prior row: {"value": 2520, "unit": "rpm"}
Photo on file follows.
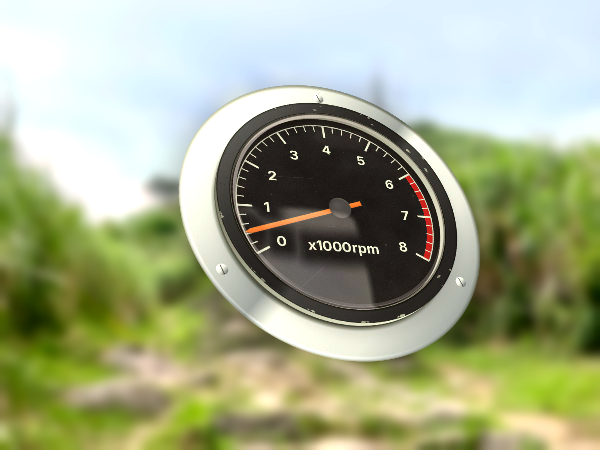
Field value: {"value": 400, "unit": "rpm"}
